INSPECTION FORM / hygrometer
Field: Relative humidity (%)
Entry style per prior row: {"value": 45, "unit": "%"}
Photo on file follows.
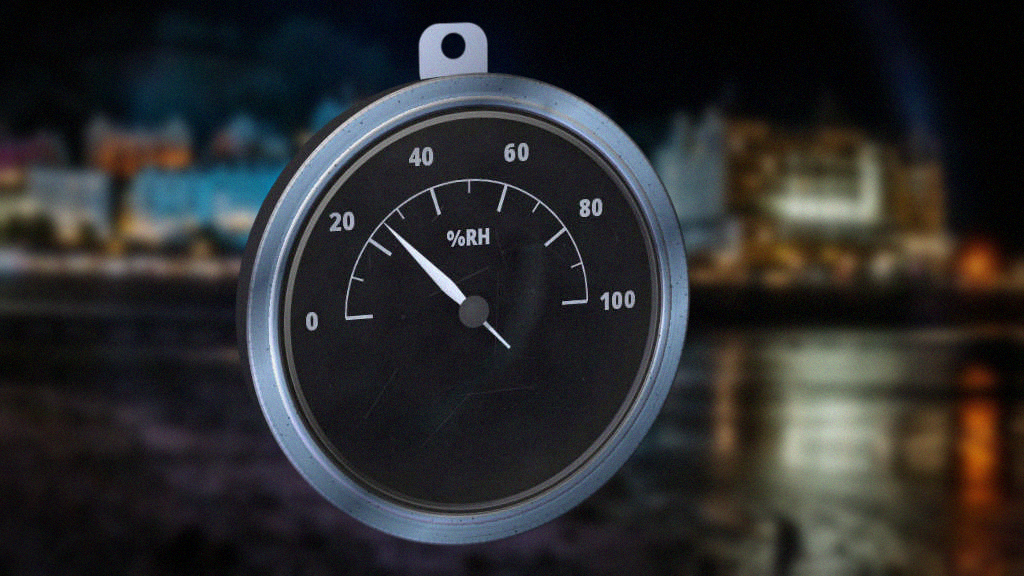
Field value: {"value": 25, "unit": "%"}
